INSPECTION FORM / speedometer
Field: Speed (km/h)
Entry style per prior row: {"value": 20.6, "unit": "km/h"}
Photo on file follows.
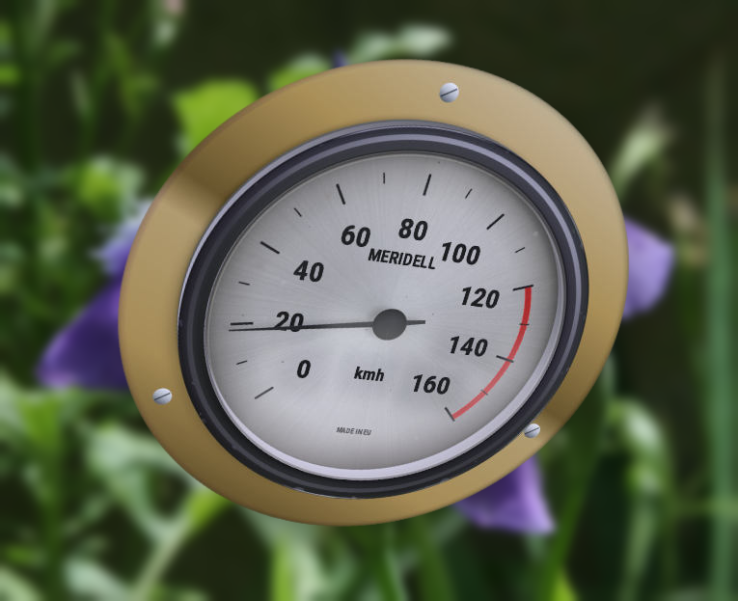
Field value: {"value": 20, "unit": "km/h"}
